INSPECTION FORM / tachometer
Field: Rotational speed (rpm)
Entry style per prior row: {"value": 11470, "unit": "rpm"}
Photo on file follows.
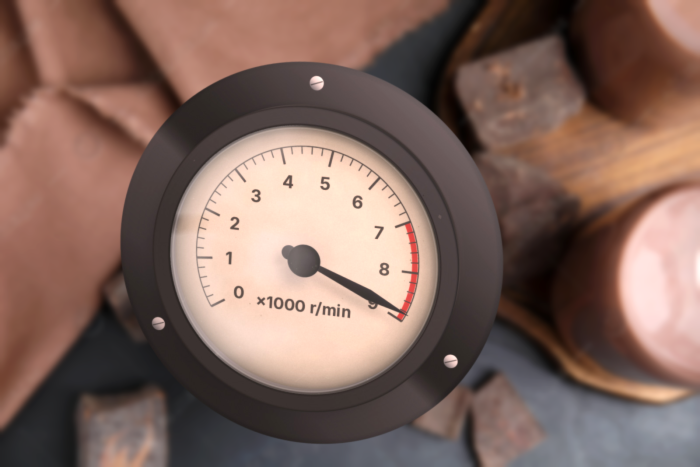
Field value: {"value": 8800, "unit": "rpm"}
